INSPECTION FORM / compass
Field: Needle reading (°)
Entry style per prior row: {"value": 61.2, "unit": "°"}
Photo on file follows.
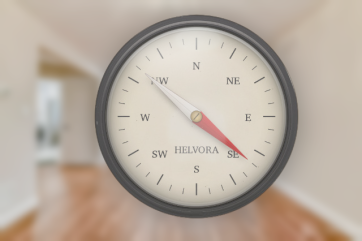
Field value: {"value": 130, "unit": "°"}
